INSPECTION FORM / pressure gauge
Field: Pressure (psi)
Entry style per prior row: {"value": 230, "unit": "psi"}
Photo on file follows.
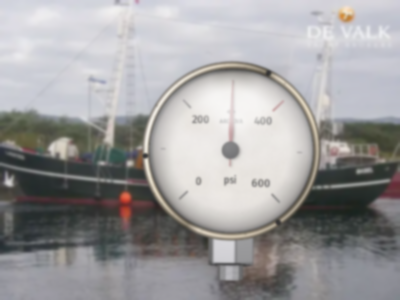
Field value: {"value": 300, "unit": "psi"}
